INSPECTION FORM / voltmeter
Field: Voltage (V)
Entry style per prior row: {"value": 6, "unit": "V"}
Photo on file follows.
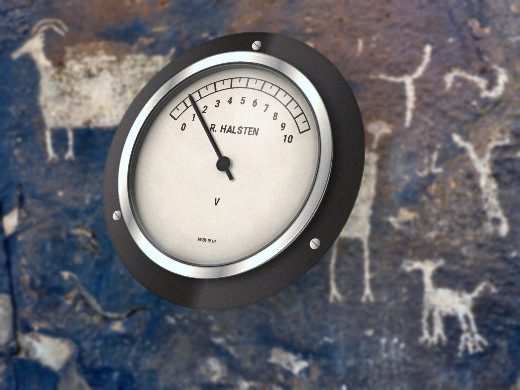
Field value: {"value": 1.5, "unit": "V"}
